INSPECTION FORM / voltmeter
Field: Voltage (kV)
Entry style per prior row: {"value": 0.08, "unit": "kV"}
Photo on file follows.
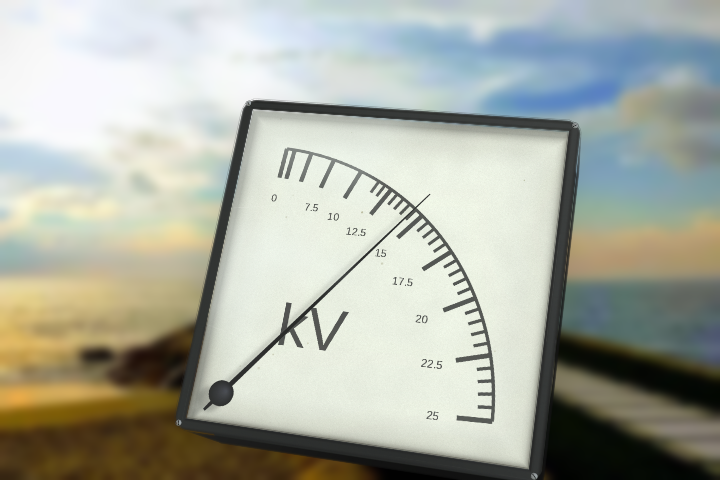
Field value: {"value": 14.5, "unit": "kV"}
